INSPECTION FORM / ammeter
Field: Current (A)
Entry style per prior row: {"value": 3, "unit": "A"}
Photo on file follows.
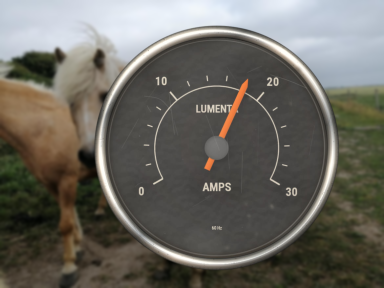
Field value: {"value": 18, "unit": "A"}
